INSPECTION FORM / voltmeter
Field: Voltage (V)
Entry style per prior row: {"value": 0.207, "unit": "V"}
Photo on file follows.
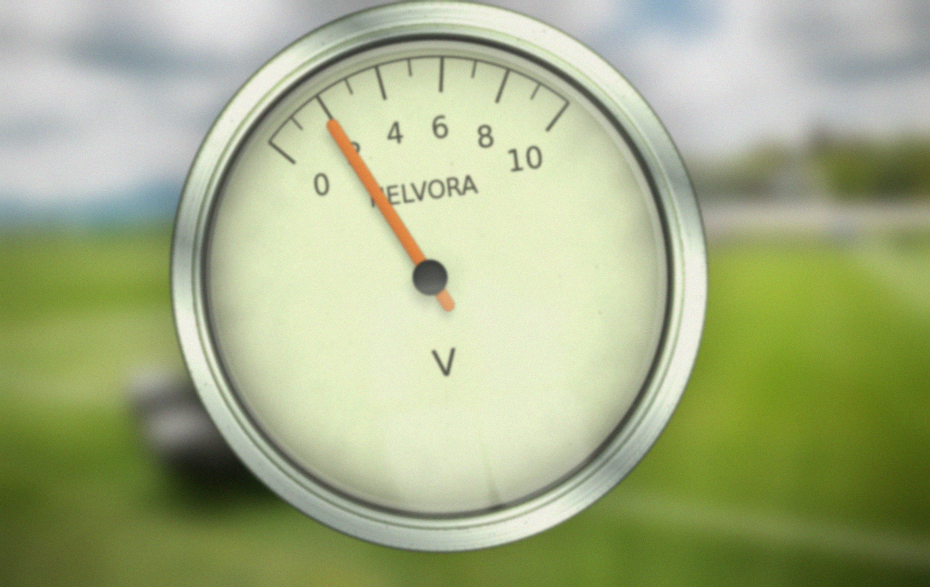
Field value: {"value": 2, "unit": "V"}
